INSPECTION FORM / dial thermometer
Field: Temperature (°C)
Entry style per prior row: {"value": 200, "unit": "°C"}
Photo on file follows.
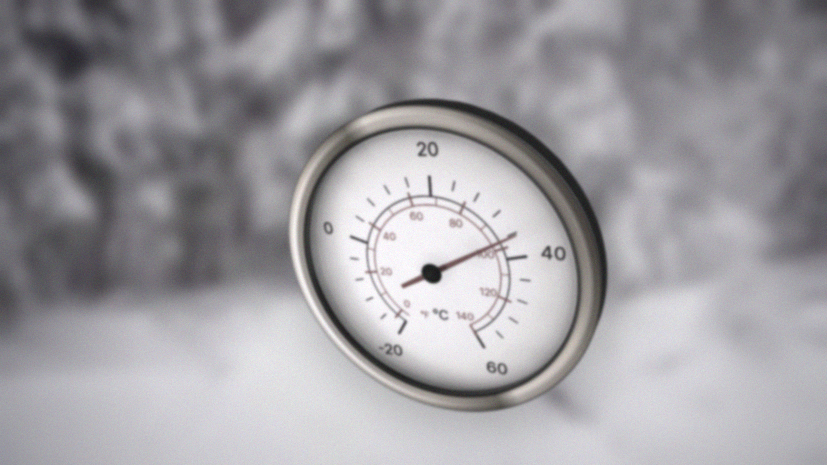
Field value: {"value": 36, "unit": "°C"}
